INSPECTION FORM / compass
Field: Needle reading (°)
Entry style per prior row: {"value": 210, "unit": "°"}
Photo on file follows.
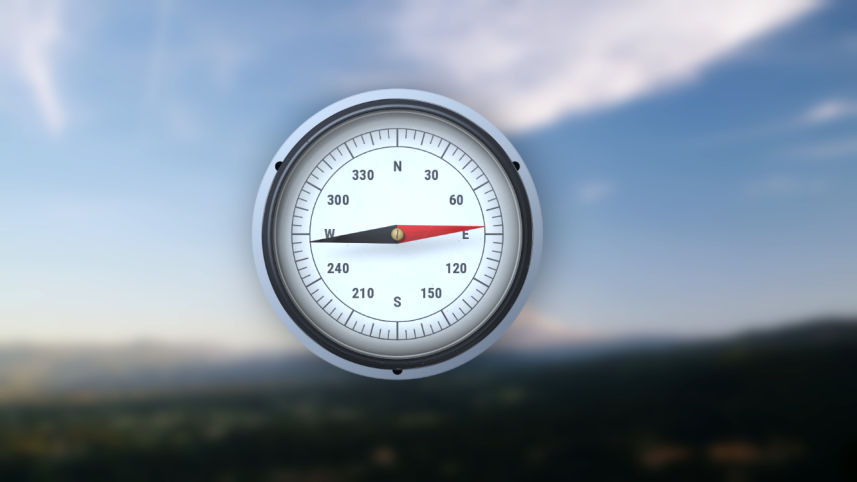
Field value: {"value": 85, "unit": "°"}
